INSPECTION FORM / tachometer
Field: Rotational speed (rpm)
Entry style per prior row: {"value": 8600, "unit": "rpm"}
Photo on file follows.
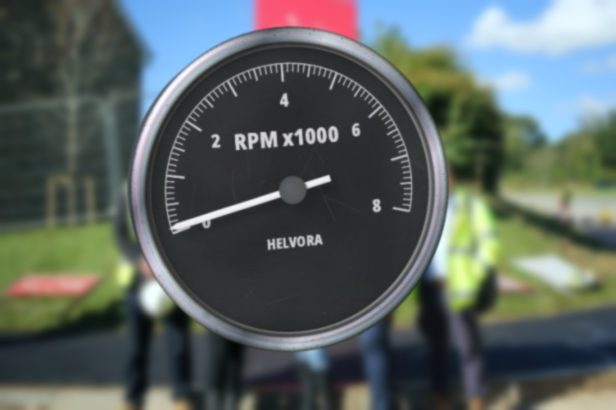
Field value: {"value": 100, "unit": "rpm"}
